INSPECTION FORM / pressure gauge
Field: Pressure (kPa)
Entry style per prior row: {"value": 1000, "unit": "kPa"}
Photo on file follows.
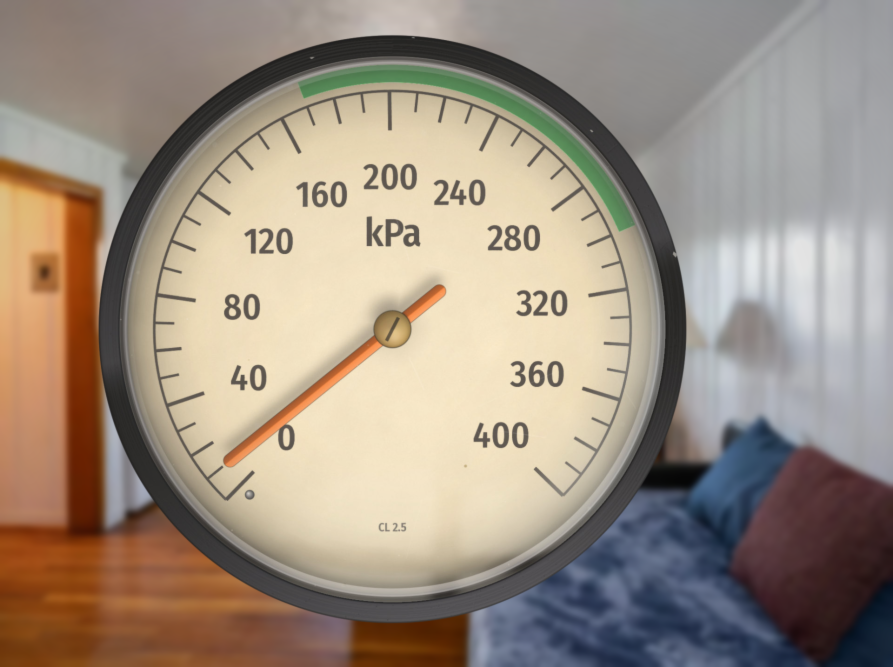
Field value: {"value": 10, "unit": "kPa"}
